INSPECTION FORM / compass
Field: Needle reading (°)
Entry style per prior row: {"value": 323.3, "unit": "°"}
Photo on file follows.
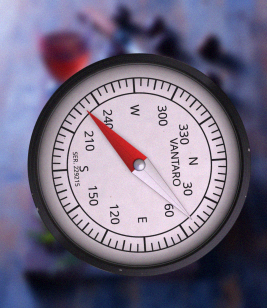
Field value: {"value": 230, "unit": "°"}
